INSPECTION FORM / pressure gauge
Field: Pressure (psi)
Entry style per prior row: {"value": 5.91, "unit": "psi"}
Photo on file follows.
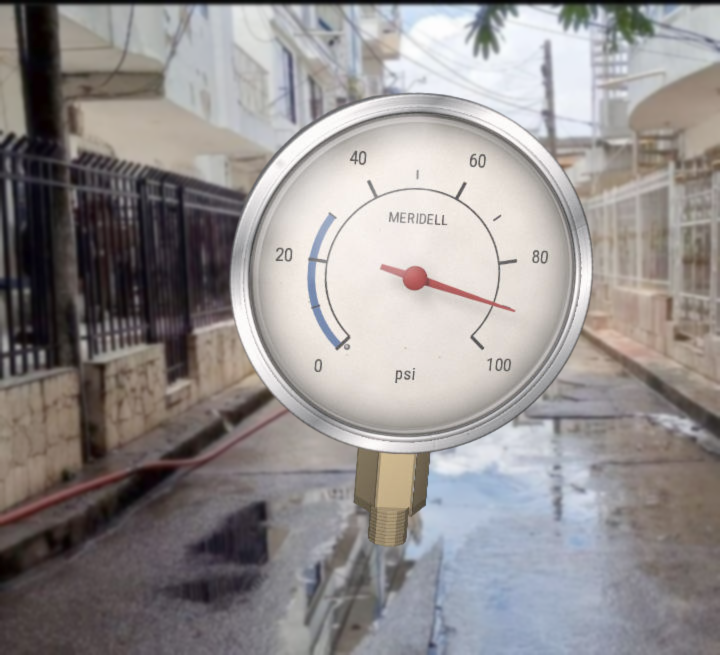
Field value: {"value": 90, "unit": "psi"}
